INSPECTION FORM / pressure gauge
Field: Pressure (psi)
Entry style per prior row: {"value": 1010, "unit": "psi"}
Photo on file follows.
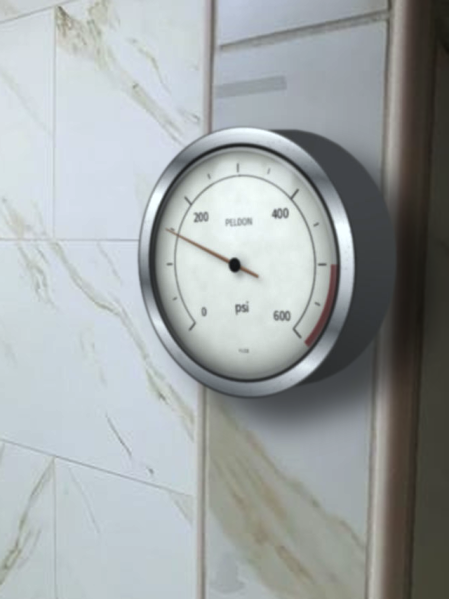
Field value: {"value": 150, "unit": "psi"}
